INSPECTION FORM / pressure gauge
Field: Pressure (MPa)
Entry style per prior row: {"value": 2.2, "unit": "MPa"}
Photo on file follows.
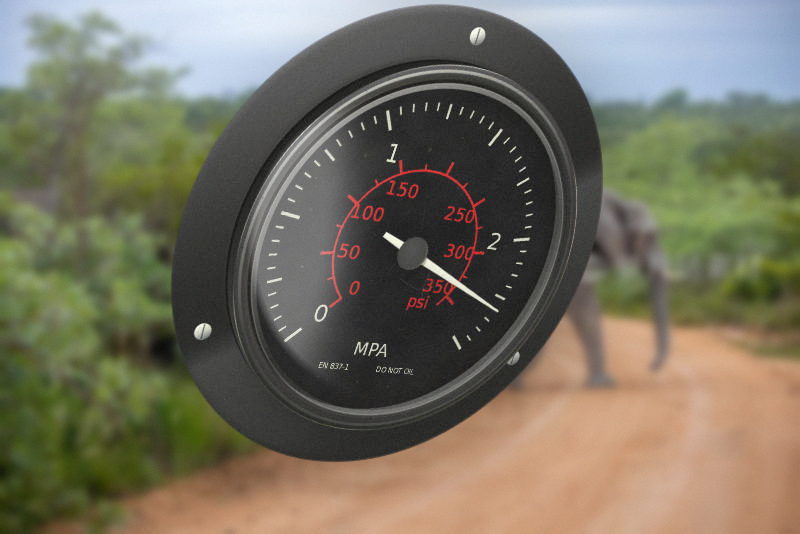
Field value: {"value": 2.3, "unit": "MPa"}
